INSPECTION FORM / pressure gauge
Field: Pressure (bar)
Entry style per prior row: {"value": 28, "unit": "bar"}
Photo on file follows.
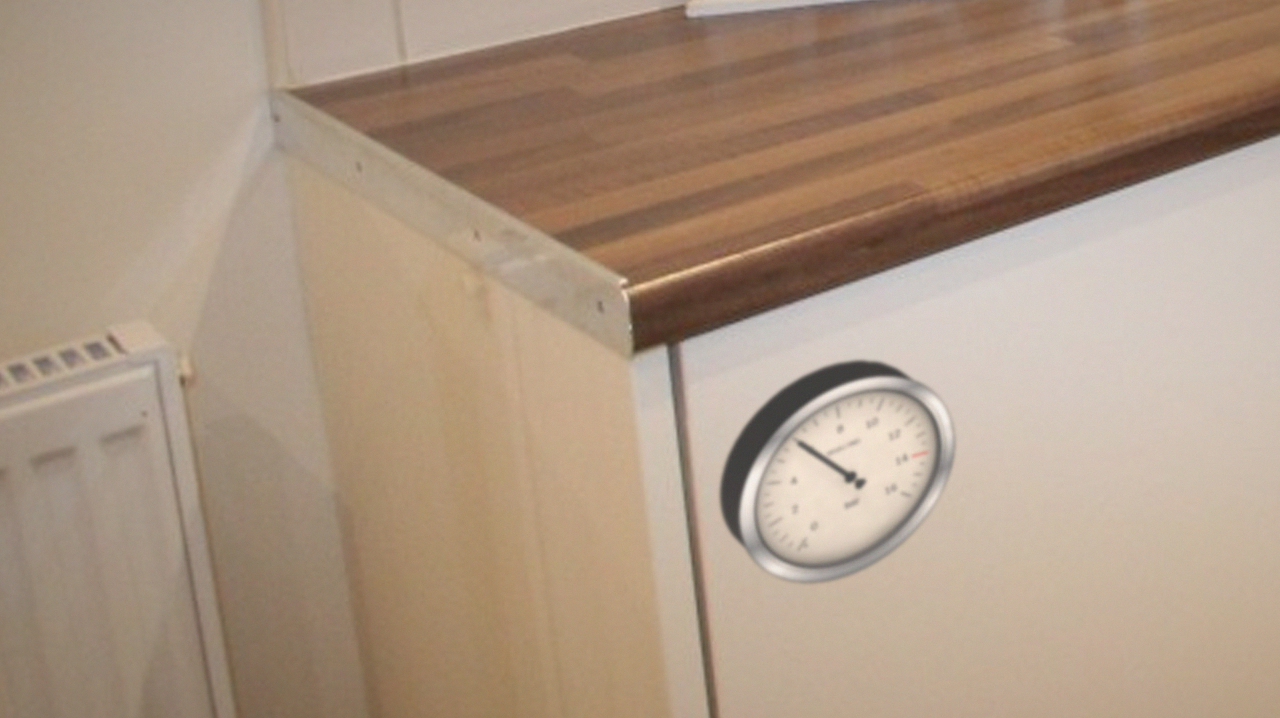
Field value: {"value": 6, "unit": "bar"}
